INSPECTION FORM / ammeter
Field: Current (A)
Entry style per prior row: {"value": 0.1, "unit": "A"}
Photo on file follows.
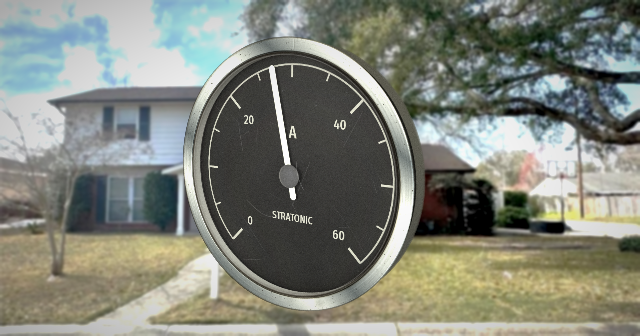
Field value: {"value": 27.5, "unit": "A"}
